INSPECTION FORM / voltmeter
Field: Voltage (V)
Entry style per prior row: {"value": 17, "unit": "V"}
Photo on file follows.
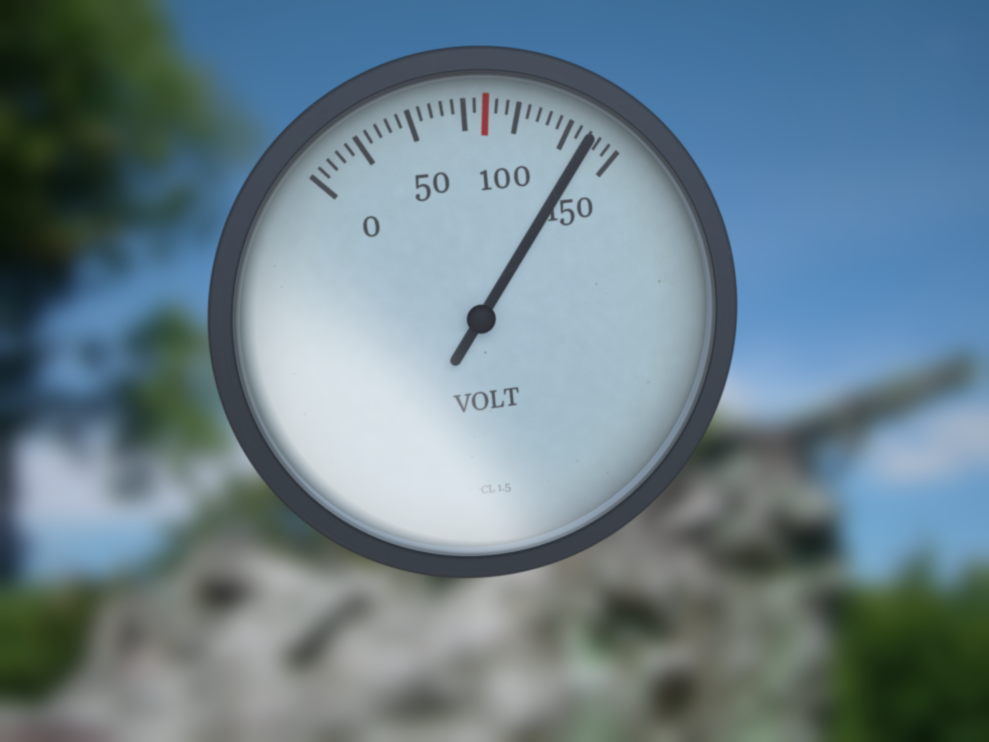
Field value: {"value": 135, "unit": "V"}
